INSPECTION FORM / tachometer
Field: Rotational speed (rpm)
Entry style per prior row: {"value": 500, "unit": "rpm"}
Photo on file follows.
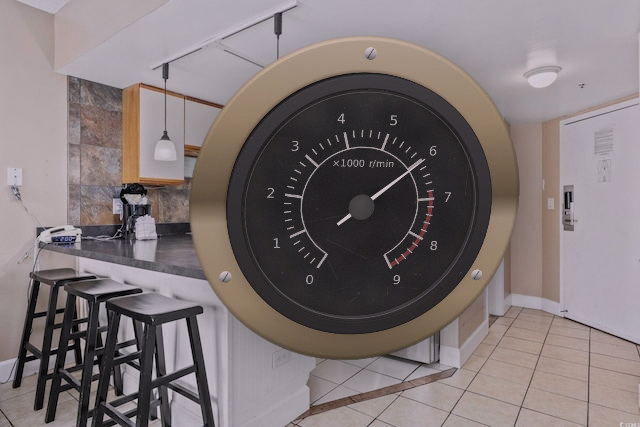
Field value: {"value": 6000, "unit": "rpm"}
